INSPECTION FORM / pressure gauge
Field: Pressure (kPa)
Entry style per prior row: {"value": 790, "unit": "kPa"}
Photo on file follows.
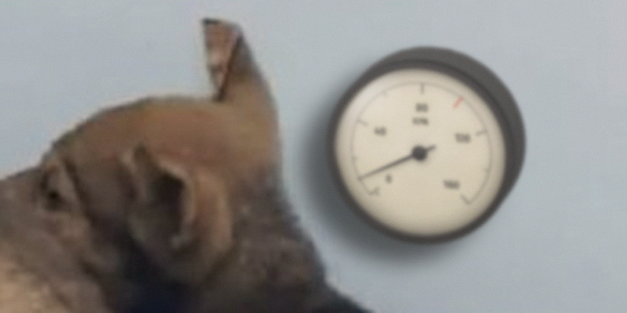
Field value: {"value": 10, "unit": "kPa"}
